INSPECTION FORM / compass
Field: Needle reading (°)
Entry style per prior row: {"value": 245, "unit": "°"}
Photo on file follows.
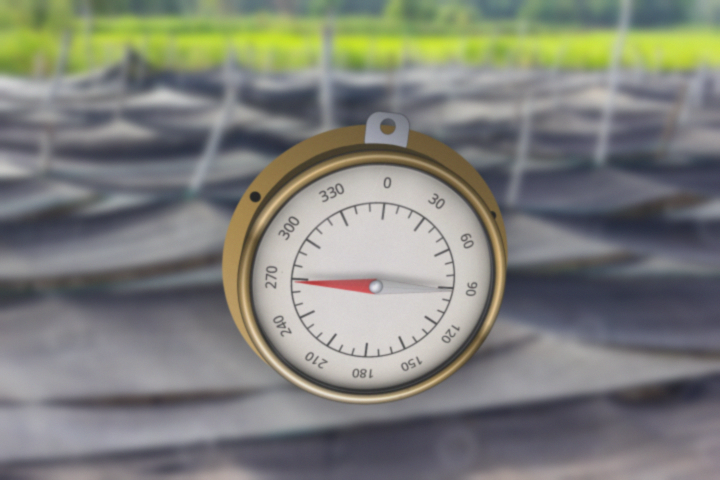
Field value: {"value": 270, "unit": "°"}
